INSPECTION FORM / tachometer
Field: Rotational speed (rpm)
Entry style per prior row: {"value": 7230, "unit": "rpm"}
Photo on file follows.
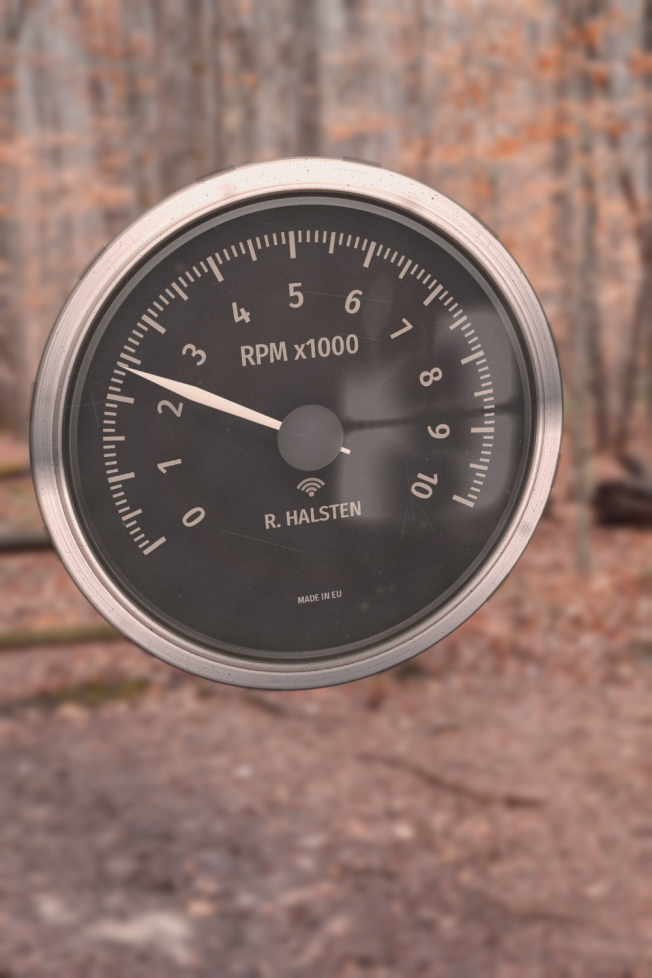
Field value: {"value": 2400, "unit": "rpm"}
